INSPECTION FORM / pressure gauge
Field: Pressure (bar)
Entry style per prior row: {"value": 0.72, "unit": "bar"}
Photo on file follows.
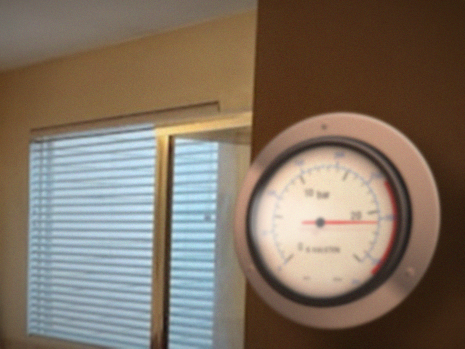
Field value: {"value": 21, "unit": "bar"}
